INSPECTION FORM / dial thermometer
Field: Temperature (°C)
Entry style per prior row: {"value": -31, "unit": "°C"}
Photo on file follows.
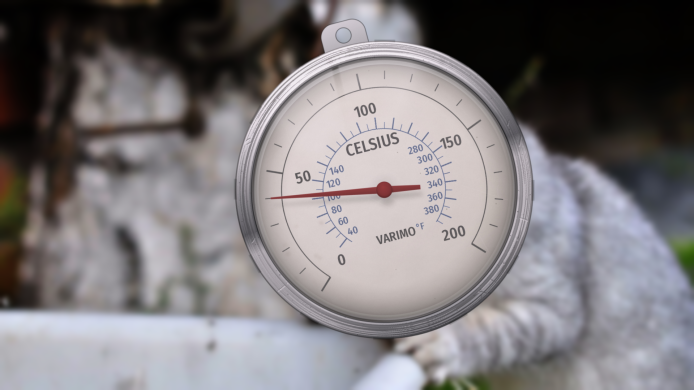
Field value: {"value": 40, "unit": "°C"}
